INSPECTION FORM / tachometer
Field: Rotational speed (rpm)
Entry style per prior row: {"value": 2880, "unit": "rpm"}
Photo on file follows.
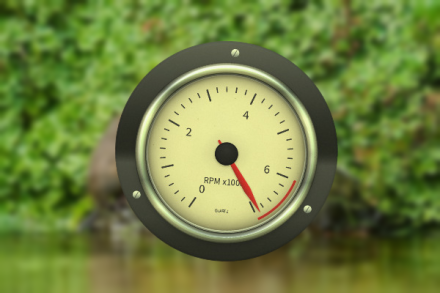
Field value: {"value": 6900, "unit": "rpm"}
